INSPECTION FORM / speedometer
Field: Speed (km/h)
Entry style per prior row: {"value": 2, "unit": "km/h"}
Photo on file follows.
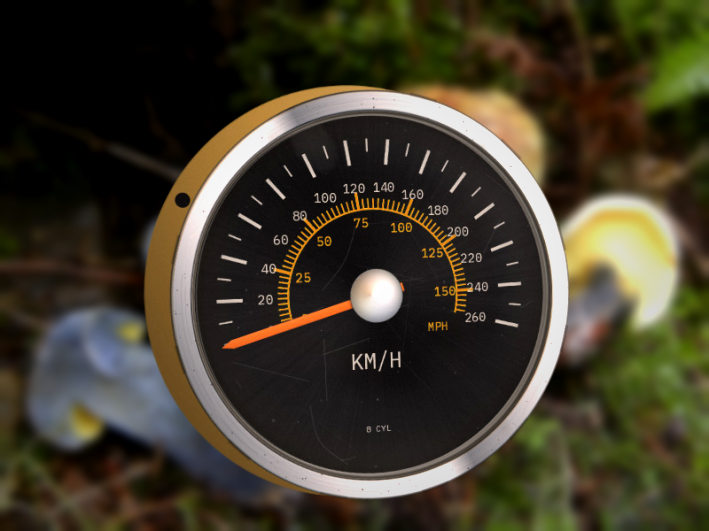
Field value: {"value": 0, "unit": "km/h"}
